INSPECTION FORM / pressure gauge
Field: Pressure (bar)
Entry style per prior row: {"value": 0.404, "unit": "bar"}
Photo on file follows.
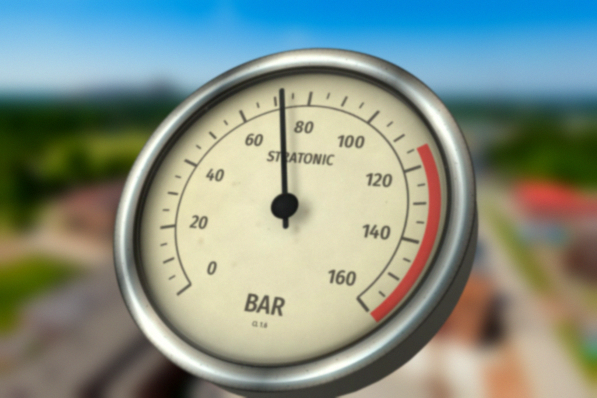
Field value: {"value": 72.5, "unit": "bar"}
